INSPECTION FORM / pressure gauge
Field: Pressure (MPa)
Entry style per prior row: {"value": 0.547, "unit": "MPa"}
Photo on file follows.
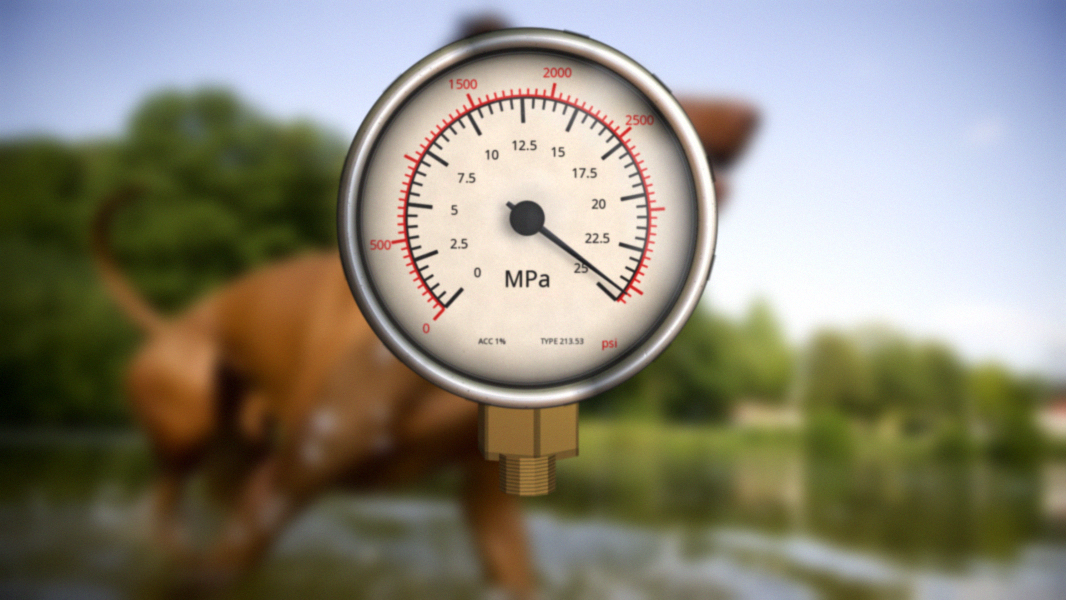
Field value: {"value": 24.5, "unit": "MPa"}
